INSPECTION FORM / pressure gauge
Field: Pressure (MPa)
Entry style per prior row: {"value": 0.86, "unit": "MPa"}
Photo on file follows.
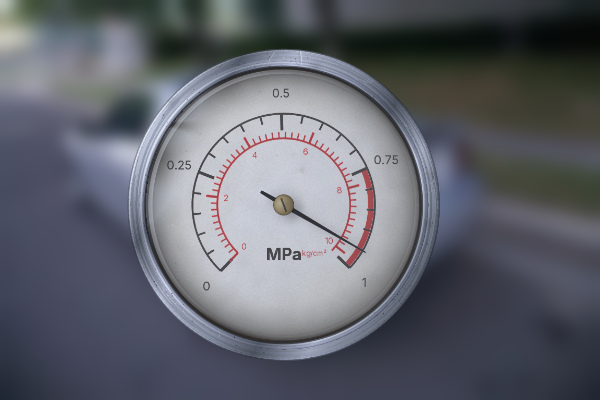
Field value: {"value": 0.95, "unit": "MPa"}
